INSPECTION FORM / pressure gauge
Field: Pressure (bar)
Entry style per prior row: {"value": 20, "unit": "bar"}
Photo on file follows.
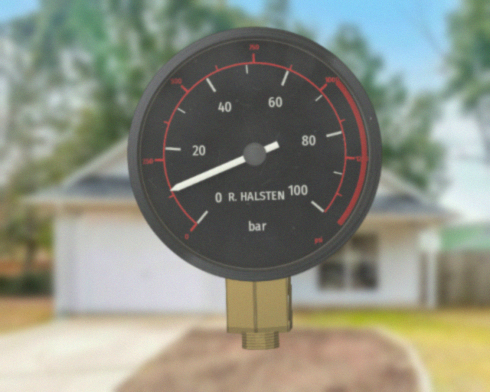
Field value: {"value": 10, "unit": "bar"}
